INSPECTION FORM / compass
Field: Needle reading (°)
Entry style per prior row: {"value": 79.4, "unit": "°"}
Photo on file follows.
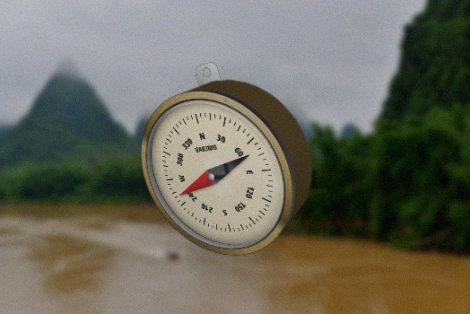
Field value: {"value": 250, "unit": "°"}
